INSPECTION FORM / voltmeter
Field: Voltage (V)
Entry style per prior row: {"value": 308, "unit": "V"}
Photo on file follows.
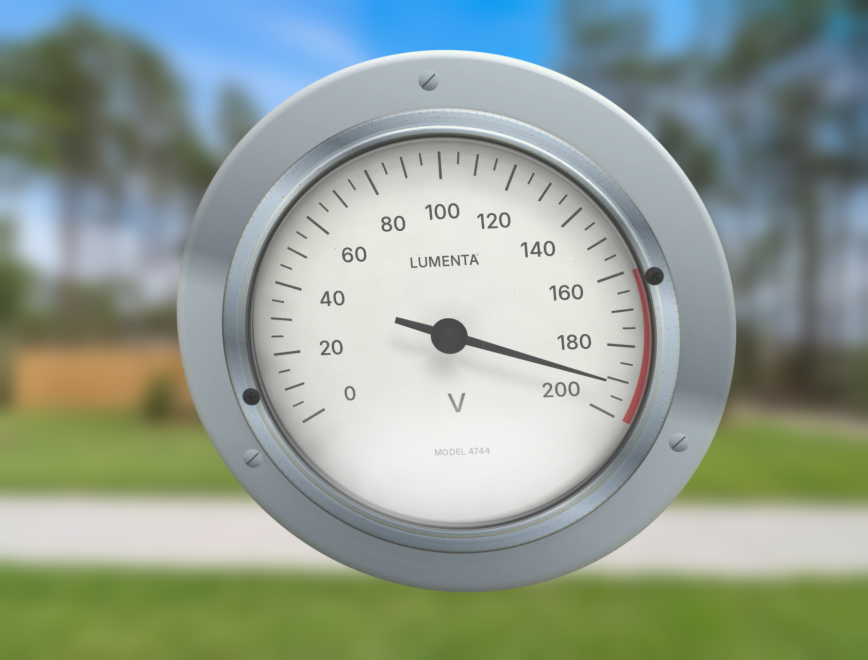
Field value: {"value": 190, "unit": "V"}
